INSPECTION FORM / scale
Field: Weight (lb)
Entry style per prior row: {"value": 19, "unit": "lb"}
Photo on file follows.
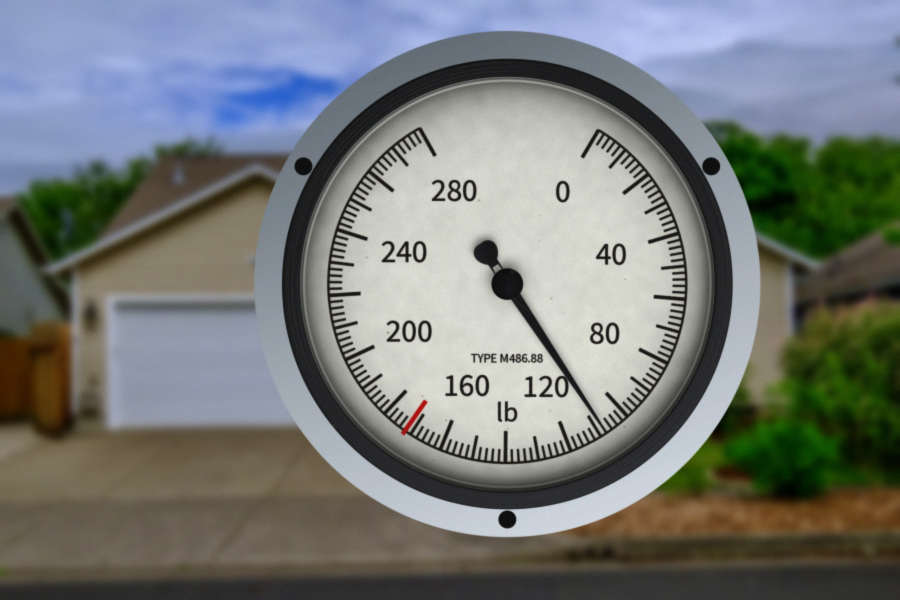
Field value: {"value": 108, "unit": "lb"}
